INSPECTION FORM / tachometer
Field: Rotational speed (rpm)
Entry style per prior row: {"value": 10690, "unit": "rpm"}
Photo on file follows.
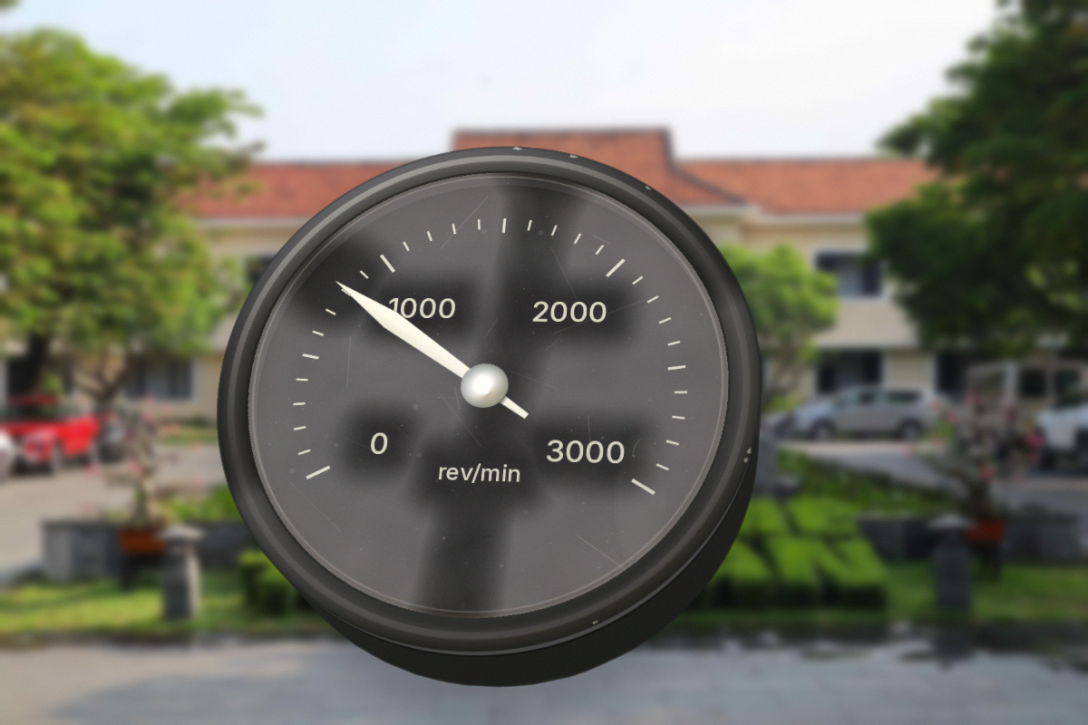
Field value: {"value": 800, "unit": "rpm"}
